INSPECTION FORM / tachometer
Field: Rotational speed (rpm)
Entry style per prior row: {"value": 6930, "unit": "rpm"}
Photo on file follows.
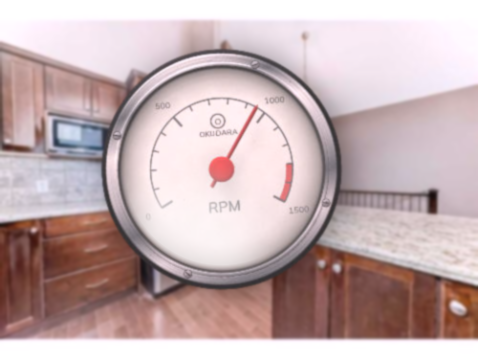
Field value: {"value": 950, "unit": "rpm"}
